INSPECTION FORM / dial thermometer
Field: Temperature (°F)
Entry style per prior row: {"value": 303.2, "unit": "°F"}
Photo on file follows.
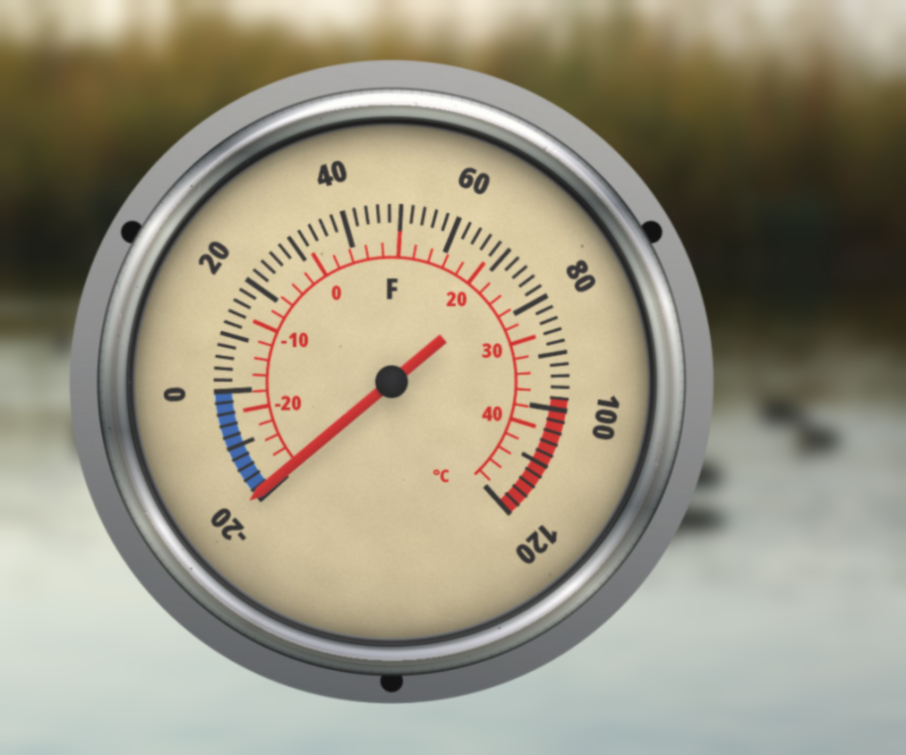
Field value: {"value": -19, "unit": "°F"}
